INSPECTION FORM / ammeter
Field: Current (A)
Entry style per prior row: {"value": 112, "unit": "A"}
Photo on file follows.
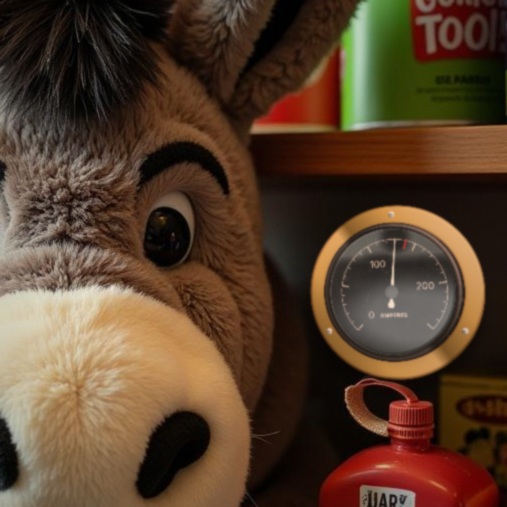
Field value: {"value": 130, "unit": "A"}
